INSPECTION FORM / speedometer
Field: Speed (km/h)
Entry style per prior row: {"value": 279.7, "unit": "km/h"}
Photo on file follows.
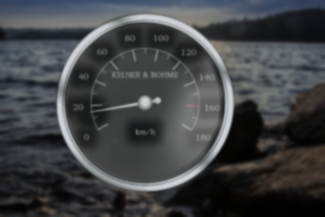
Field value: {"value": 15, "unit": "km/h"}
